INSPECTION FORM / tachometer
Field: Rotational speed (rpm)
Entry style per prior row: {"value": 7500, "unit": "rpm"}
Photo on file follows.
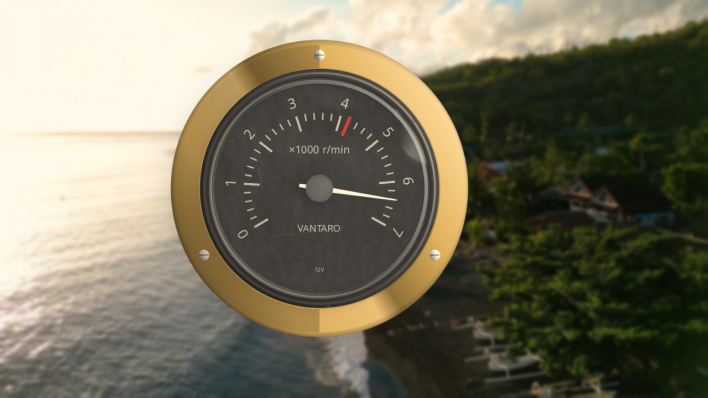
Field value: {"value": 6400, "unit": "rpm"}
